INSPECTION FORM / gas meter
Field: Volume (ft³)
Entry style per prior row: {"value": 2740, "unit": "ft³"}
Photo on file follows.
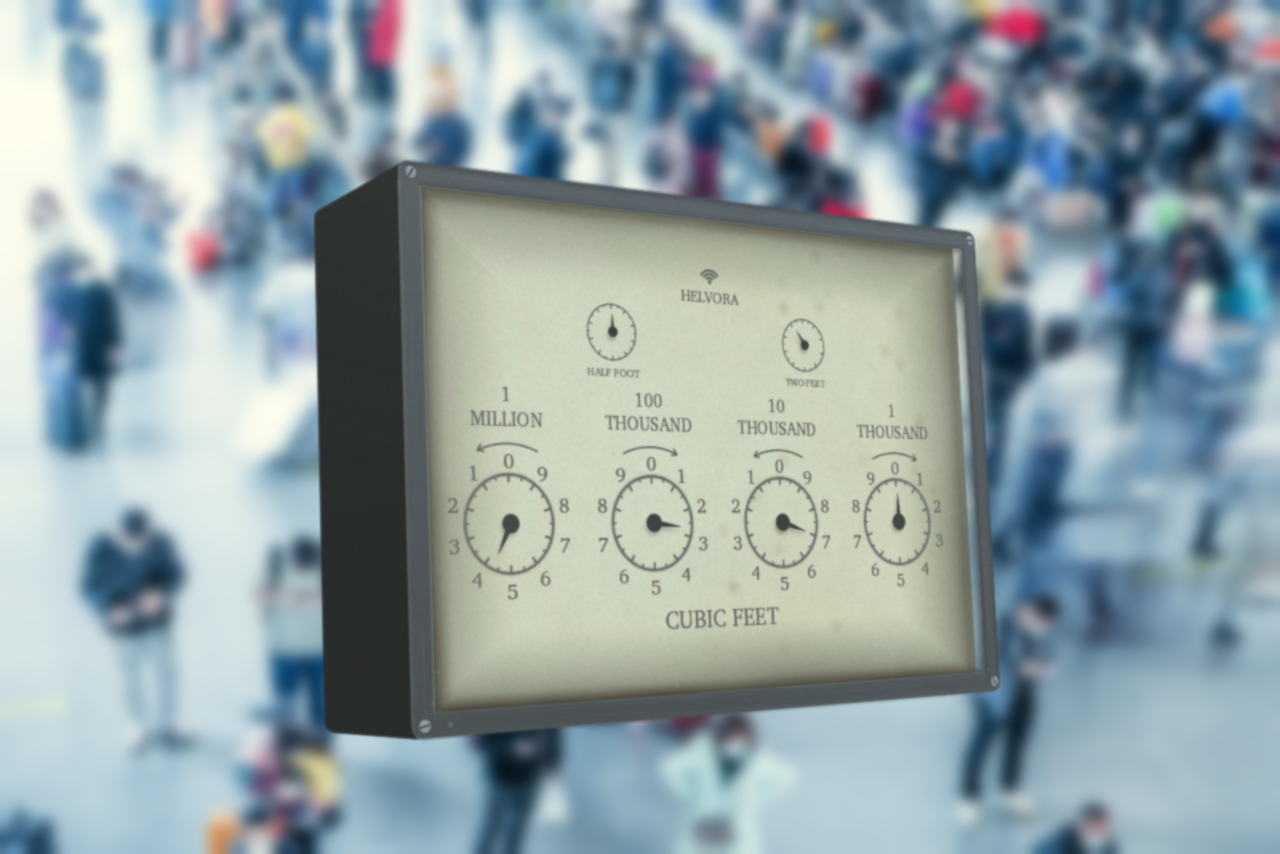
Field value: {"value": 427000, "unit": "ft³"}
